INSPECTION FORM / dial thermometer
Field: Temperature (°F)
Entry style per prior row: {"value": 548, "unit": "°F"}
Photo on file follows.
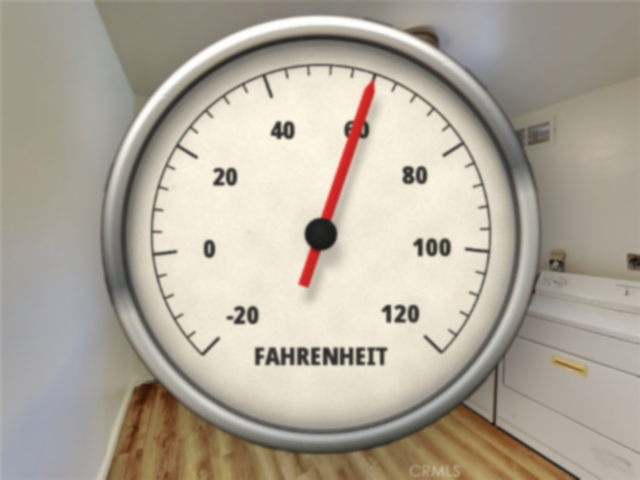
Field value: {"value": 60, "unit": "°F"}
